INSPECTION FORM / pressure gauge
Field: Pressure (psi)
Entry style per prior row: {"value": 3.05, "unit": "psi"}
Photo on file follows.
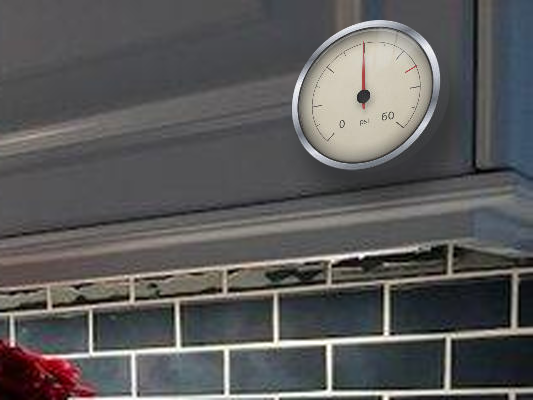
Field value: {"value": 30, "unit": "psi"}
